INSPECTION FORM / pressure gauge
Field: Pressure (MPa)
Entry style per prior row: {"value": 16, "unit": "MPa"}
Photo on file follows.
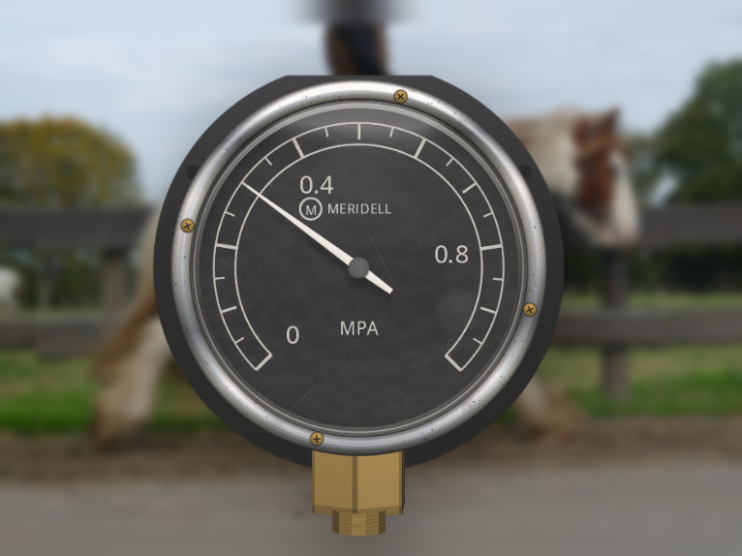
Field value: {"value": 0.3, "unit": "MPa"}
